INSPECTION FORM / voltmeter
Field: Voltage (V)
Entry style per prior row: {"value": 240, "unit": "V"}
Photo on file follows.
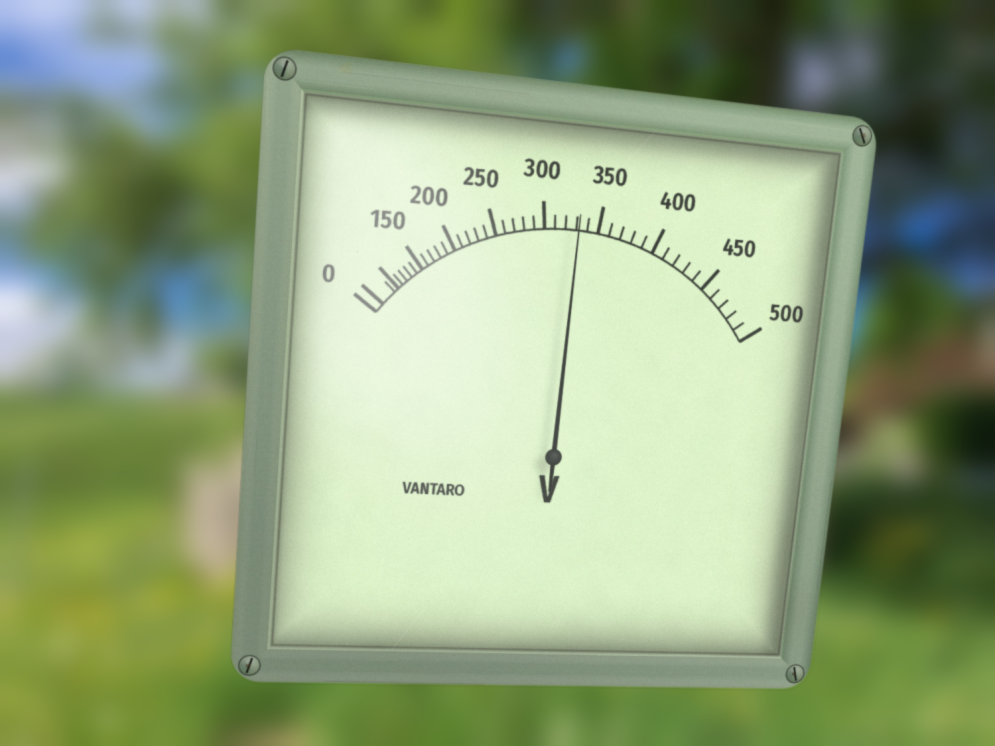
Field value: {"value": 330, "unit": "V"}
